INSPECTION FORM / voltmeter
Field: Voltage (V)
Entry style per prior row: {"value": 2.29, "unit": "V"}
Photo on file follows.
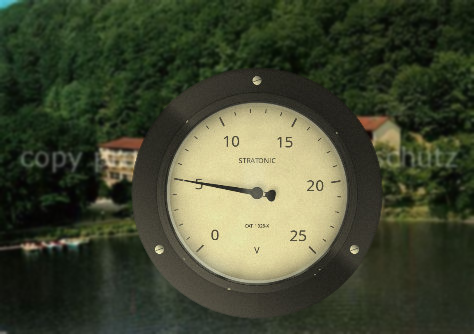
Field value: {"value": 5, "unit": "V"}
